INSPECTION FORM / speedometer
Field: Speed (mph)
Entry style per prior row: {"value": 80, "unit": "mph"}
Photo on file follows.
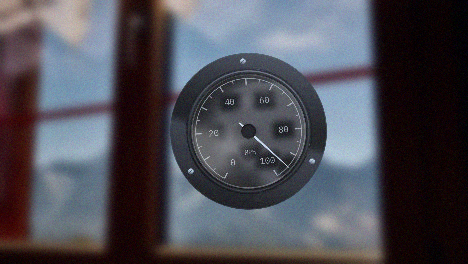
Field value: {"value": 95, "unit": "mph"}
